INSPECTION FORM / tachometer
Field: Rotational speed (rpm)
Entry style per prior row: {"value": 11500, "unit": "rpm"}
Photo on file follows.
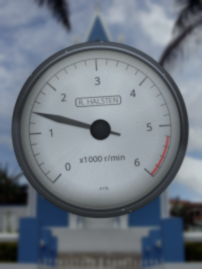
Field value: {"value": 1400, "unit": "rpm"}
